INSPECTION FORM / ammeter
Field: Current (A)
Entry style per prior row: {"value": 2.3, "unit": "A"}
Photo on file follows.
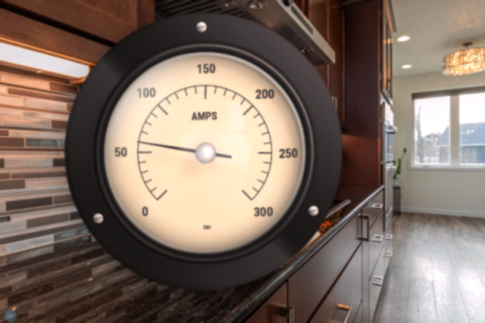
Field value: {"value": 60, "unit": "A"}
